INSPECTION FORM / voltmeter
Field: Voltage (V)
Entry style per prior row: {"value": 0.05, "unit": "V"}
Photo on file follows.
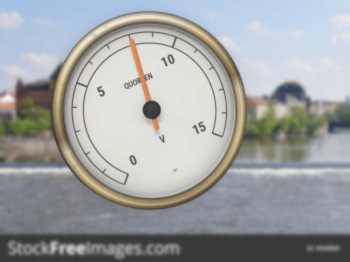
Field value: {"value": 8, "unit": "V"}
